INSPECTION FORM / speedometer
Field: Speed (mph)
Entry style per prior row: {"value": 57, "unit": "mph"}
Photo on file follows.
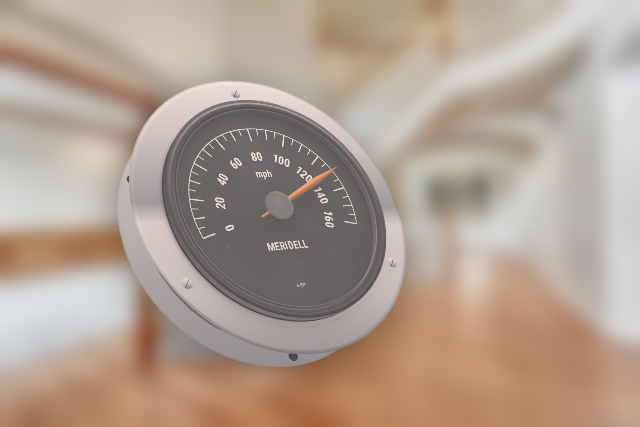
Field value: {"value": 130, "unit": "mph"}
